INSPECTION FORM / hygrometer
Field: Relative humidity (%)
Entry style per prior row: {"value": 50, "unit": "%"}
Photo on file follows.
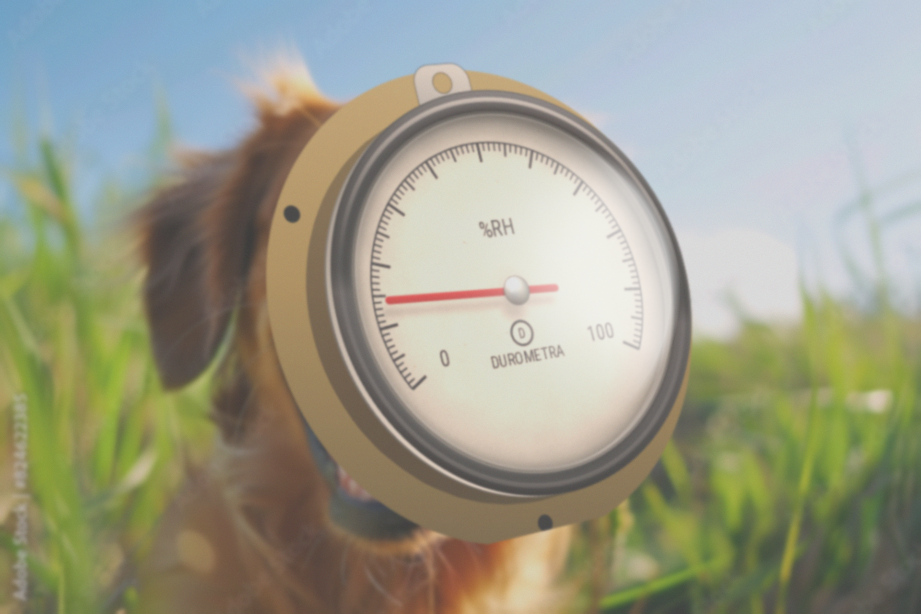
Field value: {"value": 14, "unit": "%"}
